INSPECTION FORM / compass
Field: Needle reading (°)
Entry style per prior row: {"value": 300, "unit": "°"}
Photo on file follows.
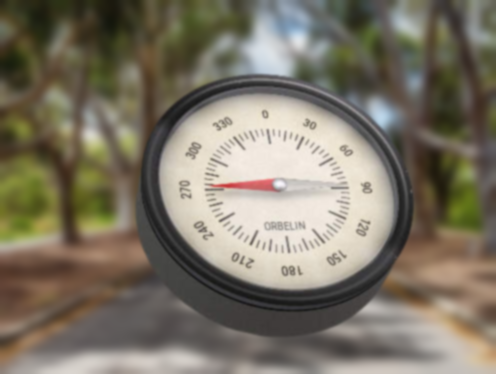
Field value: {"value": 270, "unit": "°"}
